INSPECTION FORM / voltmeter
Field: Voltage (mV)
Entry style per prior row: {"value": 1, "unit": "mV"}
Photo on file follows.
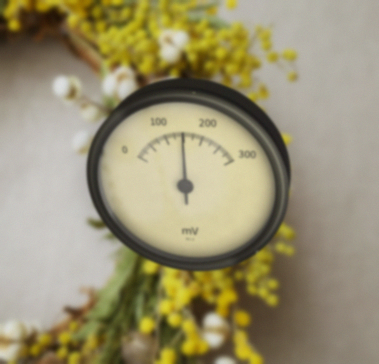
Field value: {"value": 150, "unit": "mV"}
